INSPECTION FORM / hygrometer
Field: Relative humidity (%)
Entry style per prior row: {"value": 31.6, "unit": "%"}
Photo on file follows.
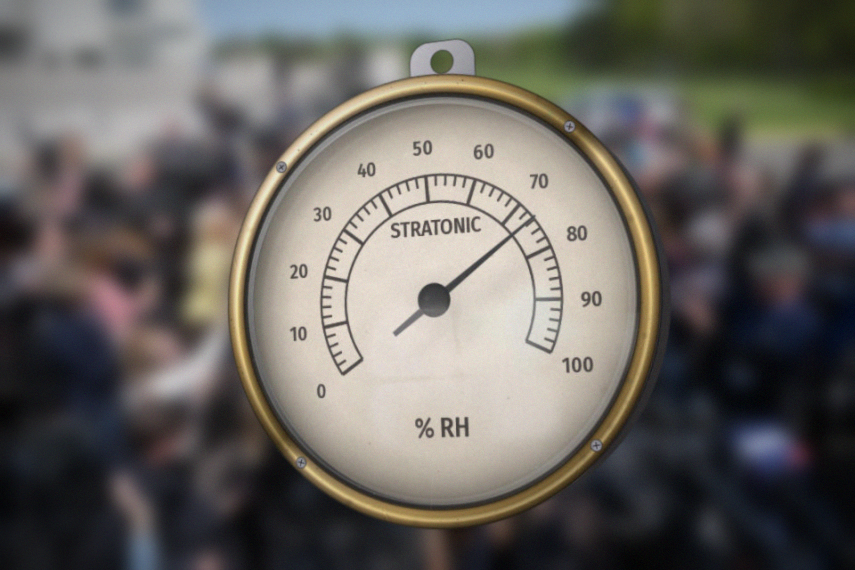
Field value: {"value": 74, "unit": "%"}
